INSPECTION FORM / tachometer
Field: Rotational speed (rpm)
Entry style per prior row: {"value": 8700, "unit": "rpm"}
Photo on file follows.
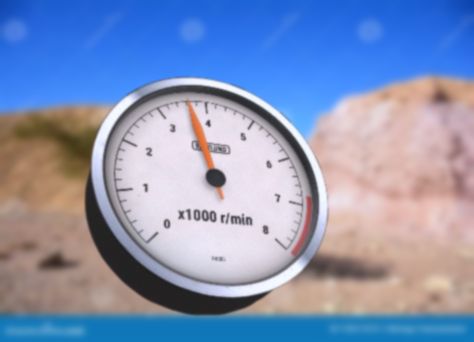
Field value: {"value": 3600, "unit": "rpm"}
